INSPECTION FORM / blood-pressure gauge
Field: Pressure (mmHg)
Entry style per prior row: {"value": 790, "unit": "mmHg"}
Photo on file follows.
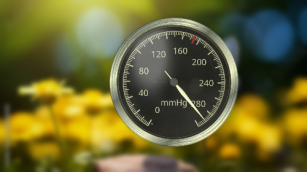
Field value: {"value": 290, "unit": "mmHg"}
